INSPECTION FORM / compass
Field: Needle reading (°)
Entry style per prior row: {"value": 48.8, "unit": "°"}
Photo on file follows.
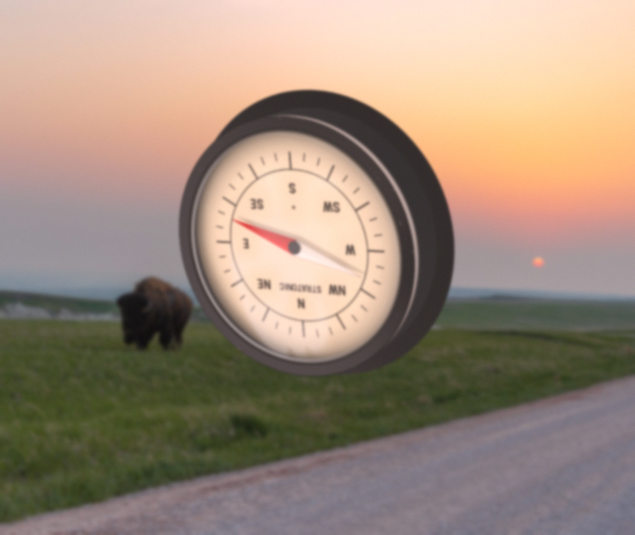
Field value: {"value": 110, "unit": "°"}
